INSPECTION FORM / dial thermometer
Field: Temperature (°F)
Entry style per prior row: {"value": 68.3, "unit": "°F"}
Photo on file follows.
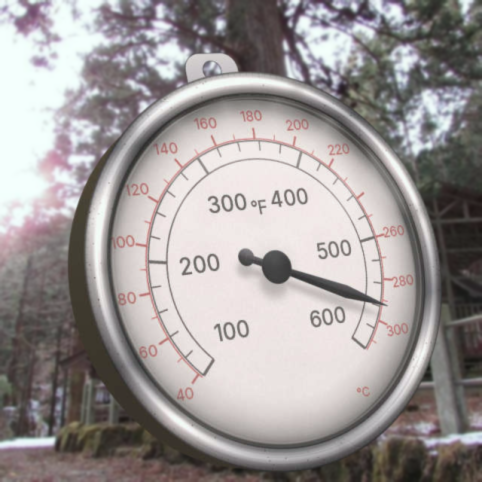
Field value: {"value": 560, "unit": "°F"}
